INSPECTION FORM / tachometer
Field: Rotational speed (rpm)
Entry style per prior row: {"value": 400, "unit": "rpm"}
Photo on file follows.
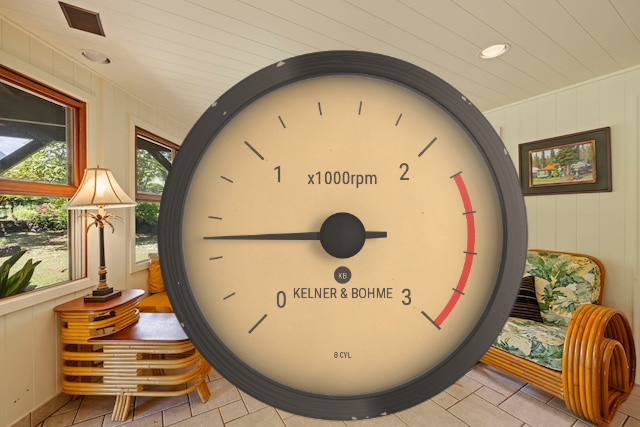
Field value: {"value": 500, "unit": "rpm"}
